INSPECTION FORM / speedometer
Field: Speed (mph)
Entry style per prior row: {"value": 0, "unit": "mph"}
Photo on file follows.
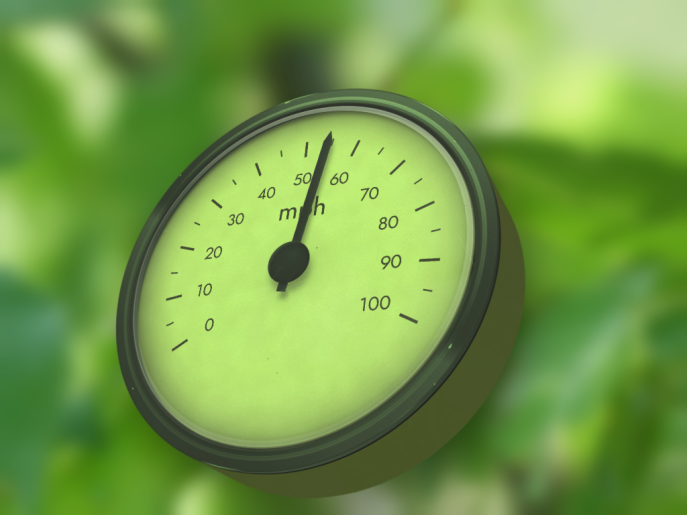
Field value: {"value": 55, "unit": "mph"}
